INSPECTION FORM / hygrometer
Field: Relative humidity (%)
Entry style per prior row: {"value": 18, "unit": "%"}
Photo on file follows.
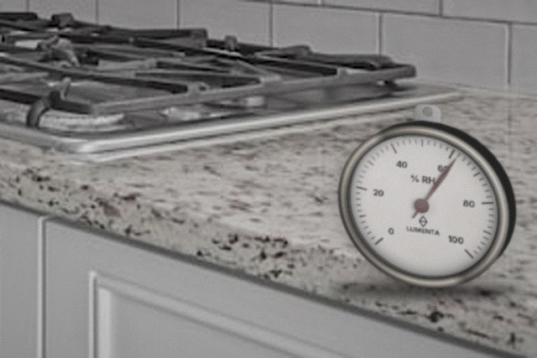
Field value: {"value": 62, "unit": "%"}
